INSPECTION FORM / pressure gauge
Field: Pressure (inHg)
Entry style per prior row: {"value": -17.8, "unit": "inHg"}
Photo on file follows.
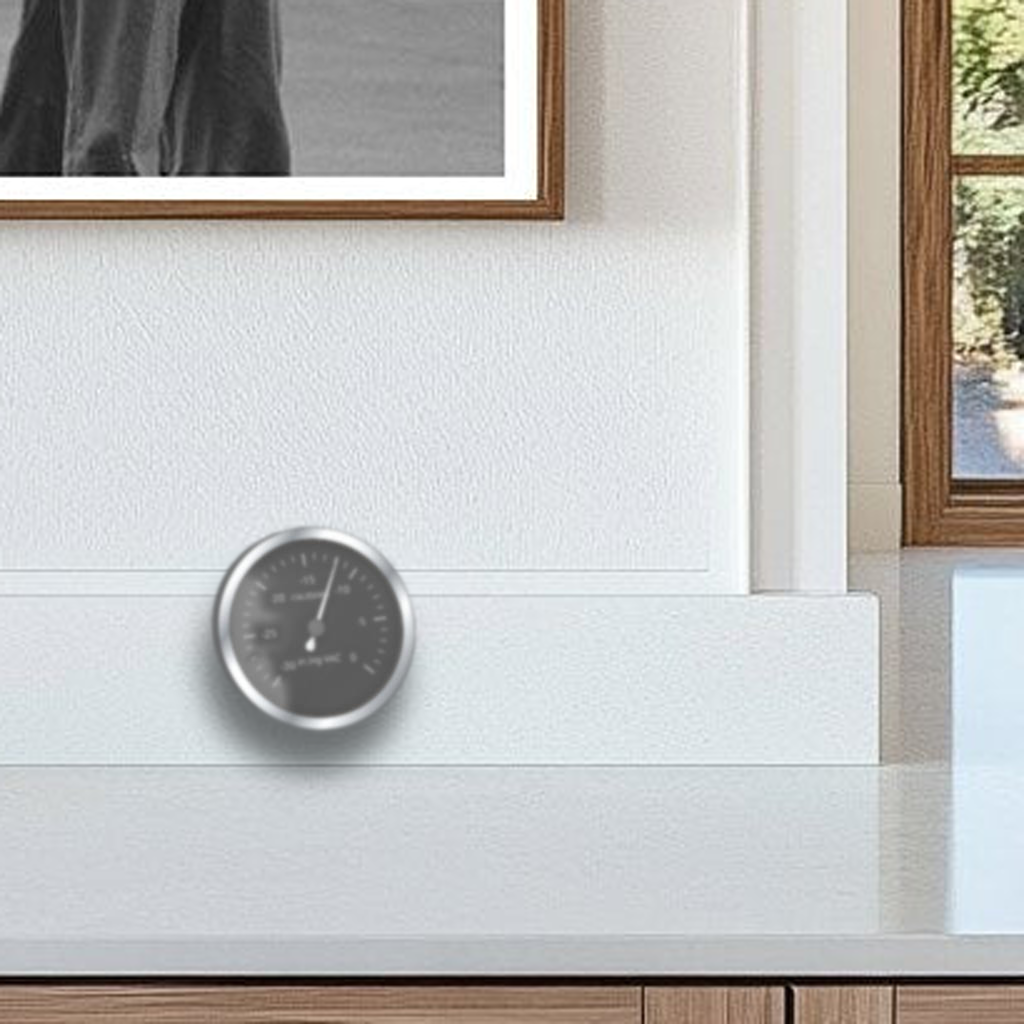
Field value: {"value": -12, "unit": "inHg"}
